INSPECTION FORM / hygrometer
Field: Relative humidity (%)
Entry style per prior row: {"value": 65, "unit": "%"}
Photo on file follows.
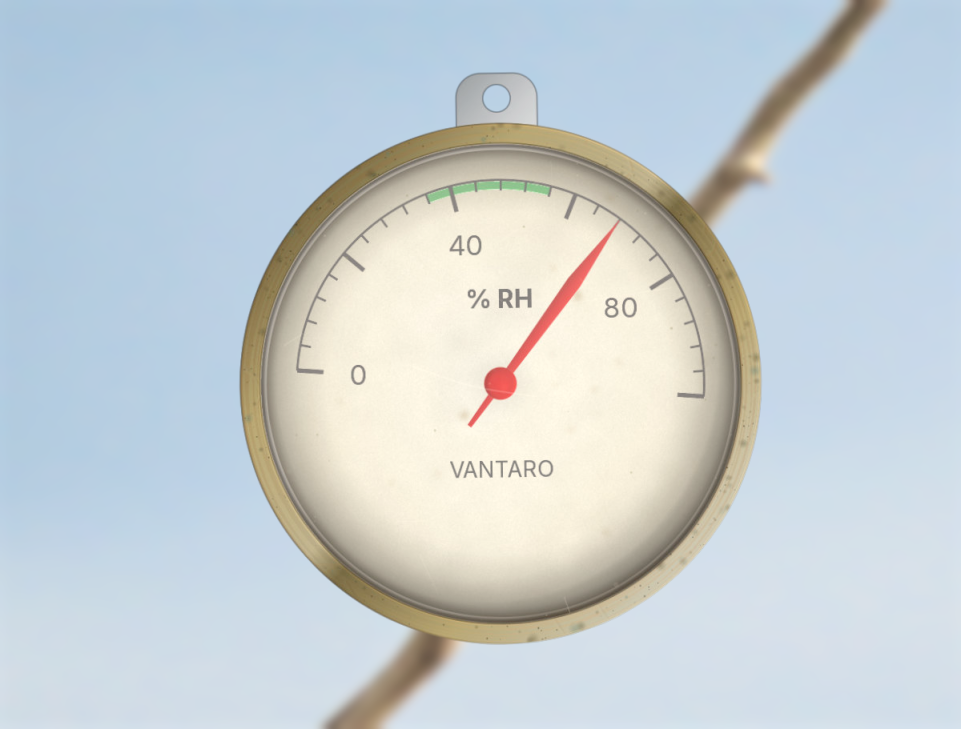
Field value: {"value": 68, "unit": "%"}
